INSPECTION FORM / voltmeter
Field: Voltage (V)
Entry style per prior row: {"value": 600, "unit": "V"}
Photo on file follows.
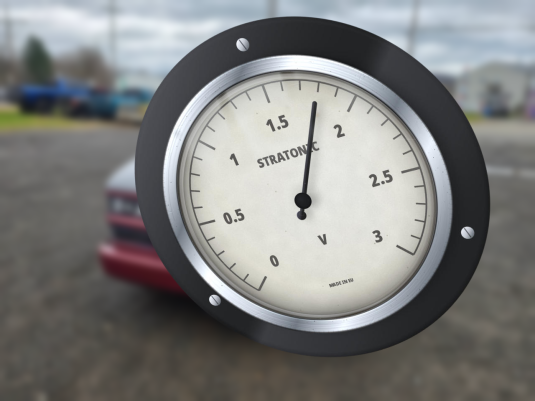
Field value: {"value": 1.8, "unit": "V"}
